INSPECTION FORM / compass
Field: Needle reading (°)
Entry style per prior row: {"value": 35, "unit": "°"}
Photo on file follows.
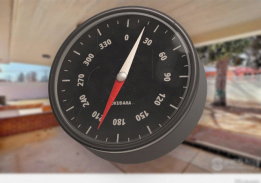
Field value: {"value": 200, "unit": "°"}
